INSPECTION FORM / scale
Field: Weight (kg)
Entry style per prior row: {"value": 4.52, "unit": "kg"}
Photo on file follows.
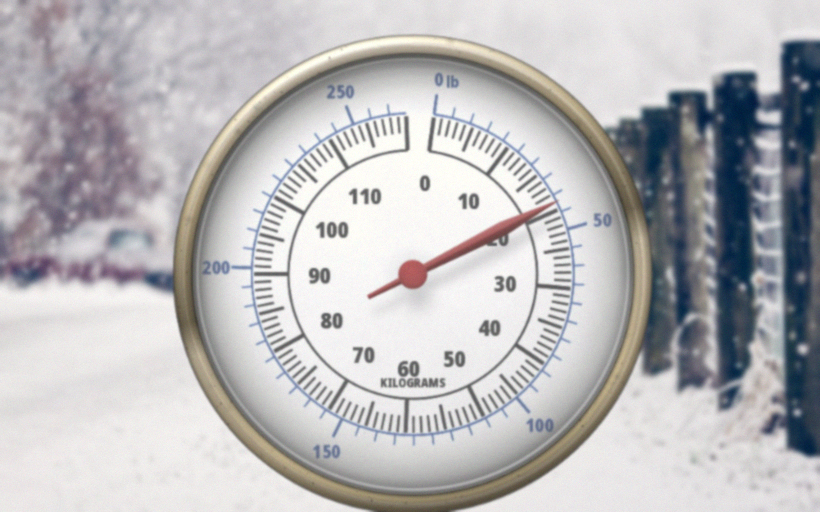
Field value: {"value": 19, "unit": "kg"}
